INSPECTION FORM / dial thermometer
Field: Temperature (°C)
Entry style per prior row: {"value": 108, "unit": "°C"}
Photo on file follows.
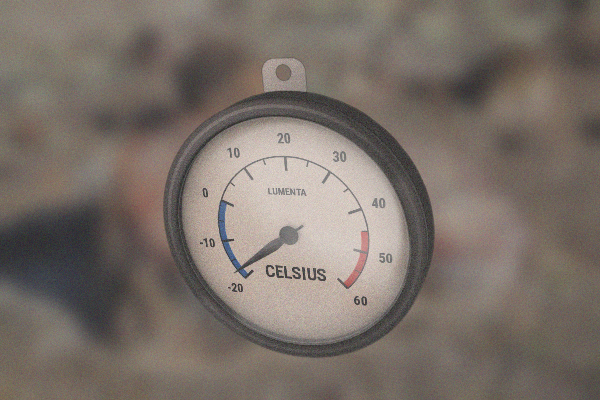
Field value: {"value": -17.5, "unit": "°C"}
